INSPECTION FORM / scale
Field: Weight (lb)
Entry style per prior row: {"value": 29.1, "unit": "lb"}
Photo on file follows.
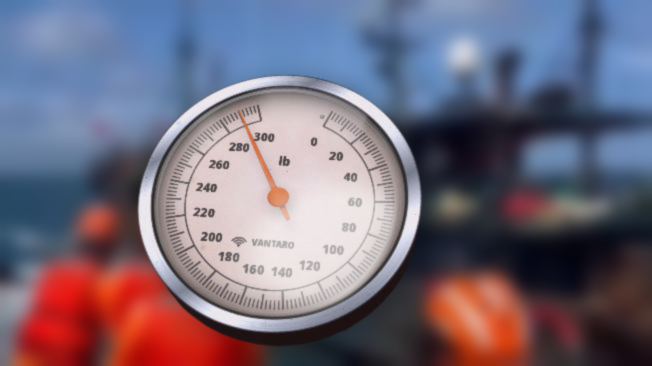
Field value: {"value": 290, "unit": "lb"}
